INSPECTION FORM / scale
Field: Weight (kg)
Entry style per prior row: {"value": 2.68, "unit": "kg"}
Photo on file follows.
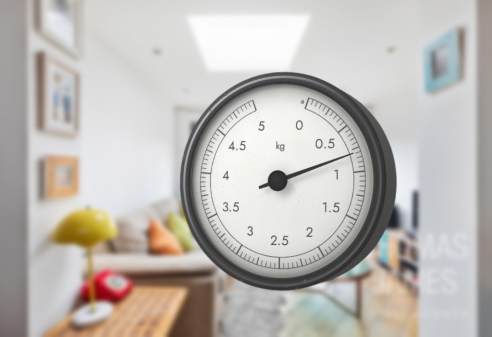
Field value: {"value": 0.8, "unit": "kg"}
